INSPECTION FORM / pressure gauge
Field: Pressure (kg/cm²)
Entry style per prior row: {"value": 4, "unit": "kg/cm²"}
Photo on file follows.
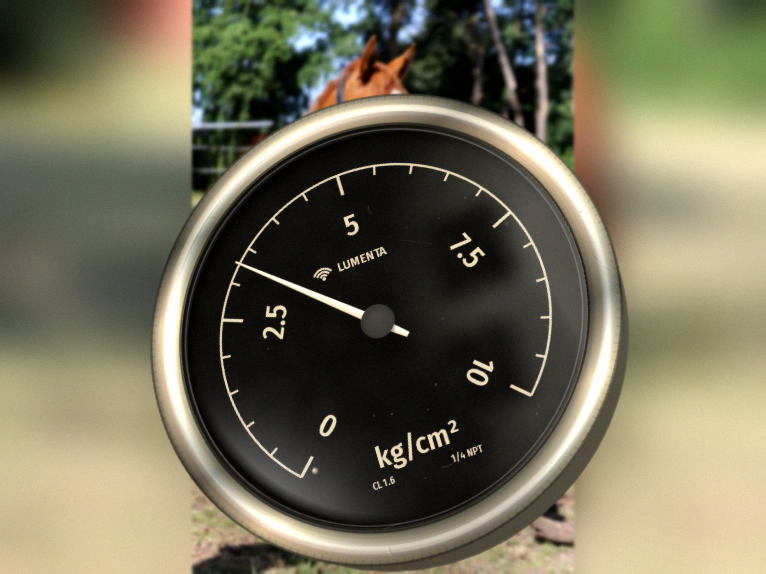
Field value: {"value": 3.25, "unit": "kg/cm²"}
